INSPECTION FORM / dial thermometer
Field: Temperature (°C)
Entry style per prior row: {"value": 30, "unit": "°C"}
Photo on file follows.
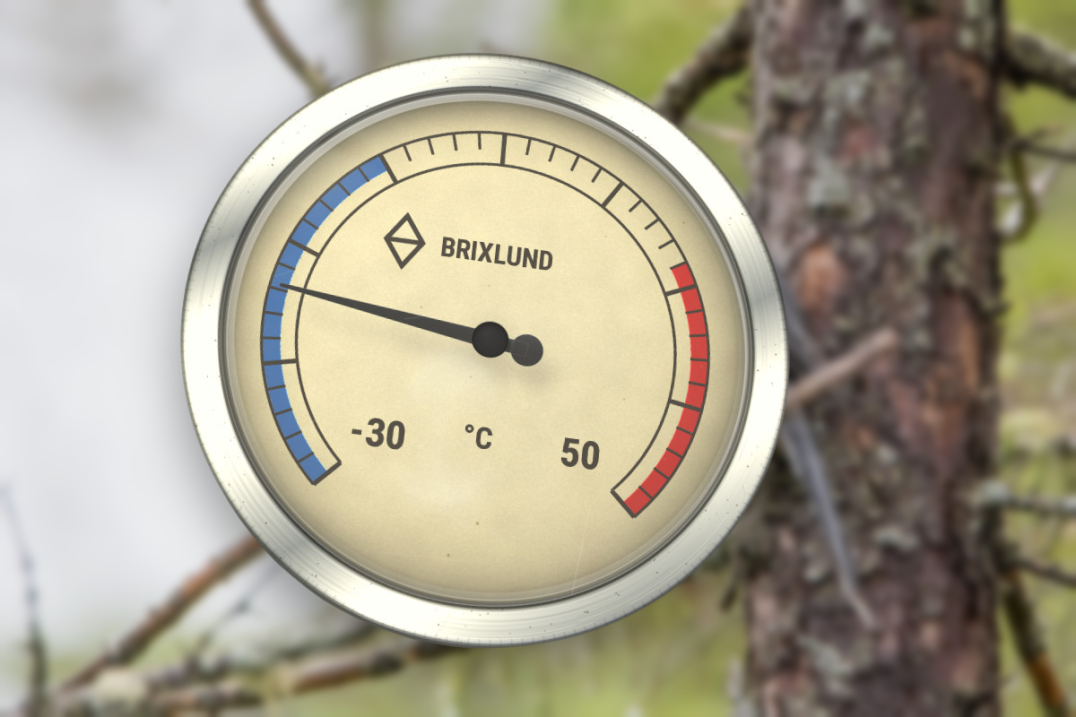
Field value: {"value": -14, "unit": "°C"}
